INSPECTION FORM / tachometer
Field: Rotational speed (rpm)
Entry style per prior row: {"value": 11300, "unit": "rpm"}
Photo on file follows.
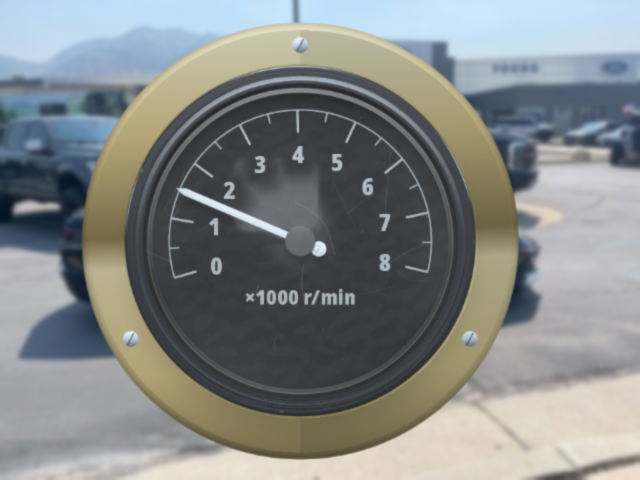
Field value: {"value": 1500, "unit": "rpm"}
